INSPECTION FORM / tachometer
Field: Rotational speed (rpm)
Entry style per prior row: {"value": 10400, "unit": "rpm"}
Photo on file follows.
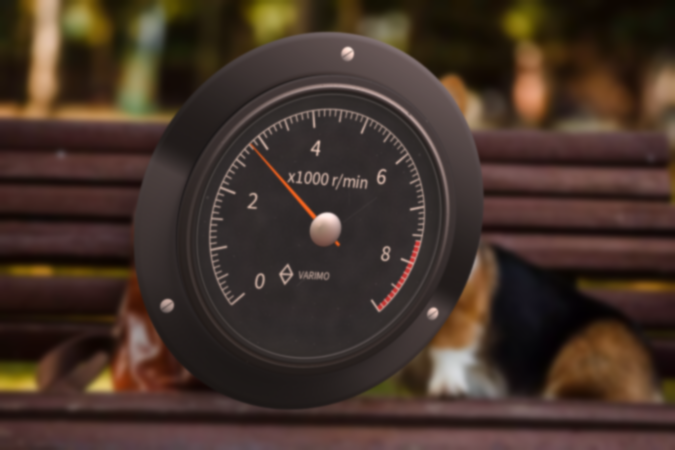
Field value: {"value": 2800, "unit": "rpm"}
